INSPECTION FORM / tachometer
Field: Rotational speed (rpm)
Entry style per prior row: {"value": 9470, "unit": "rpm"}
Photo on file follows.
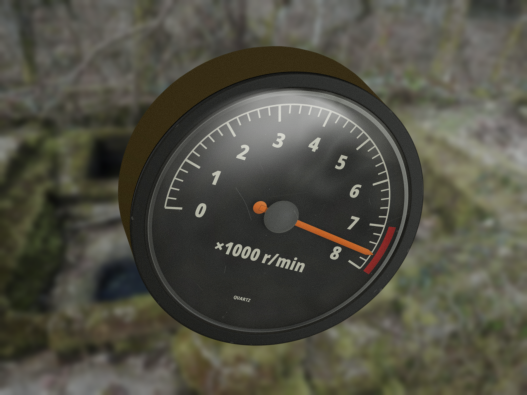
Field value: {"value": 7600, "unit": "rpm"}
